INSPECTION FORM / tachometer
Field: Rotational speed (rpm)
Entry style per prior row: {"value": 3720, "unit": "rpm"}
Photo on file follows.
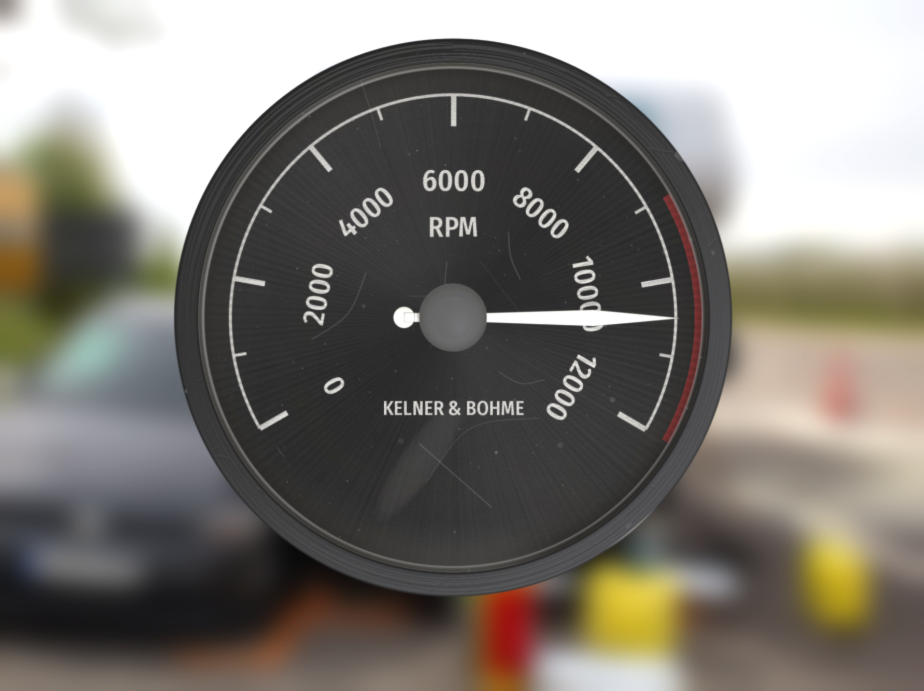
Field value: {"value": 10500, "unit": "rpm"}
